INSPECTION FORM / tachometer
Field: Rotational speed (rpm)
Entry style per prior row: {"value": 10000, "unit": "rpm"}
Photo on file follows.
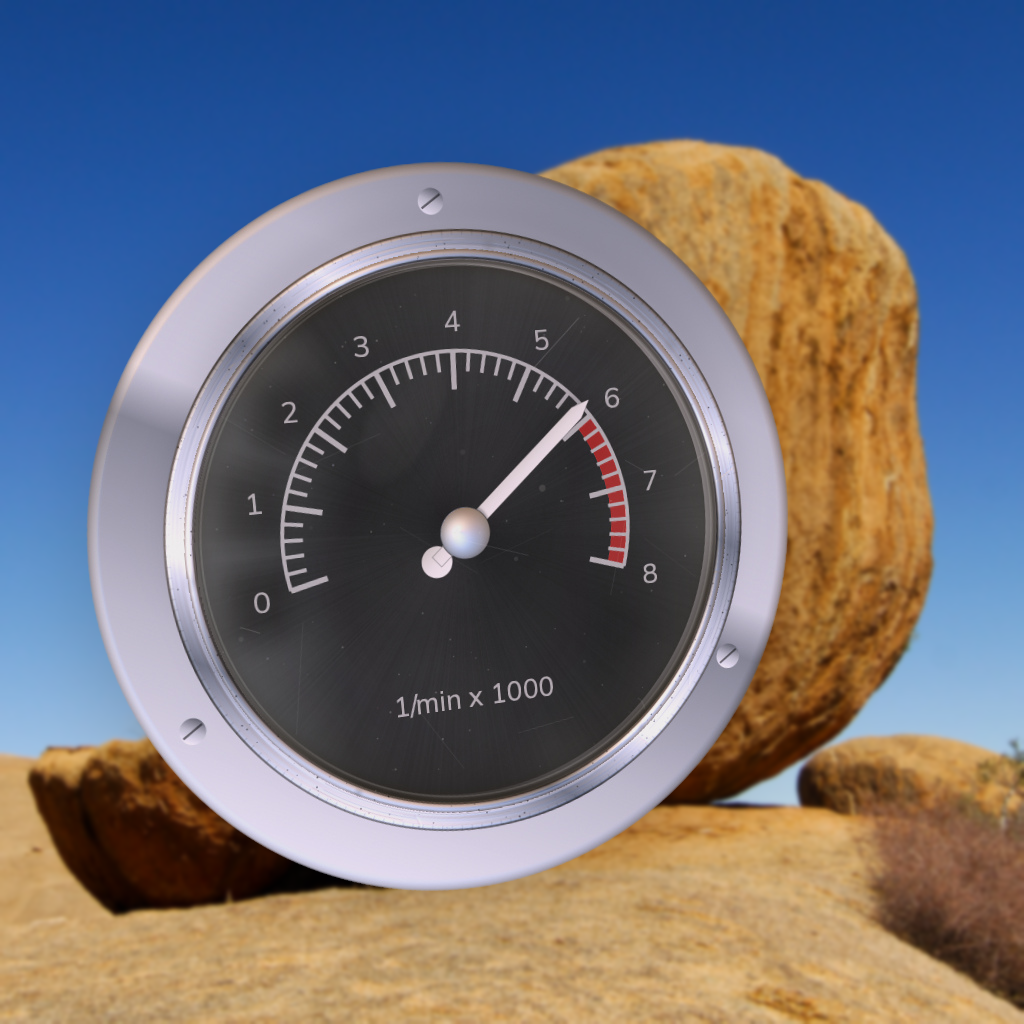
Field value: {"value": 5800, "unit": "rpm"}
